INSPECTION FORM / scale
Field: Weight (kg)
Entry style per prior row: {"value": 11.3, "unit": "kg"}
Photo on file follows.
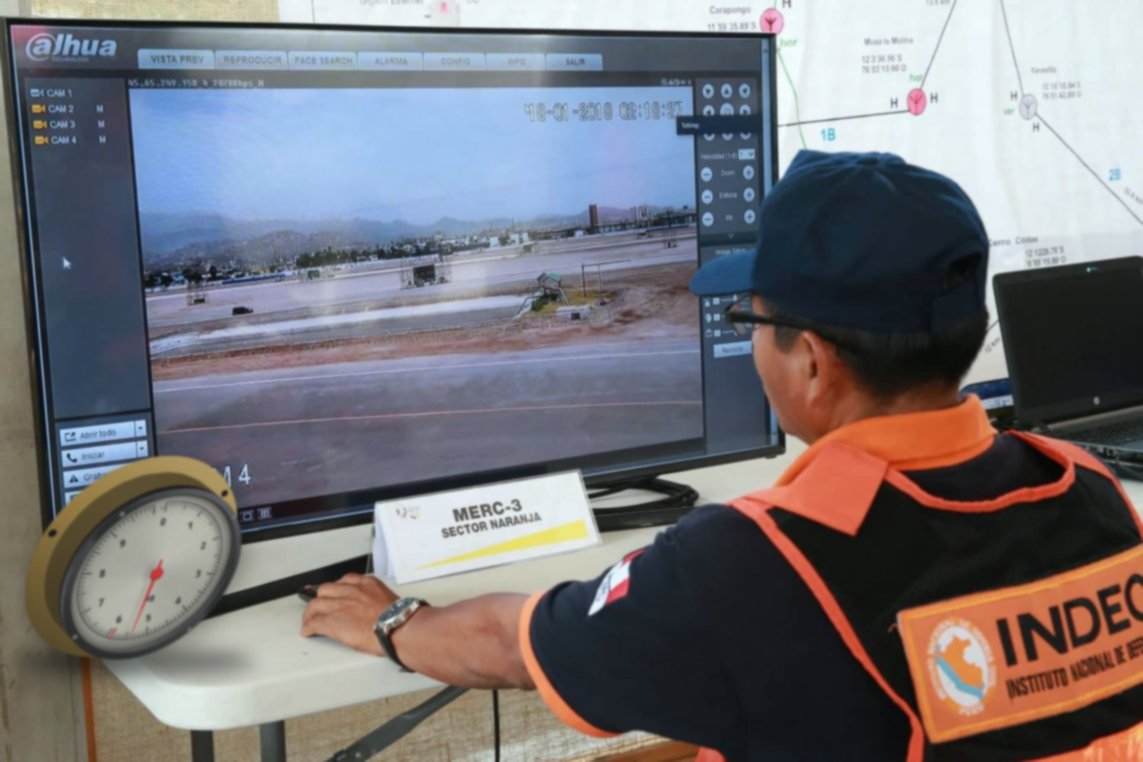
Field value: {"value": 5.5, "unit": "kg"}
